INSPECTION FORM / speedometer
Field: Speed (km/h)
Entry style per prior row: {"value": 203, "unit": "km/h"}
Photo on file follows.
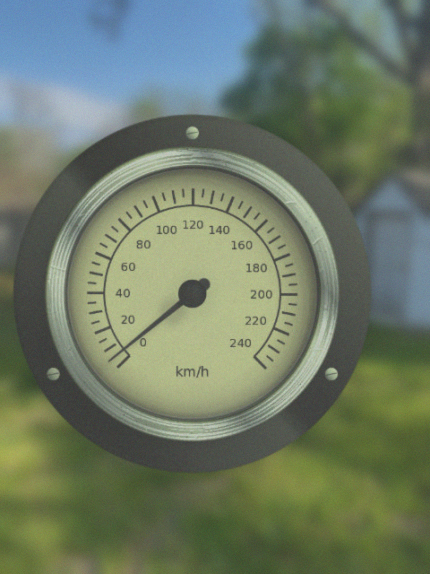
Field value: {"value": 5, "unit": "km/h"}
